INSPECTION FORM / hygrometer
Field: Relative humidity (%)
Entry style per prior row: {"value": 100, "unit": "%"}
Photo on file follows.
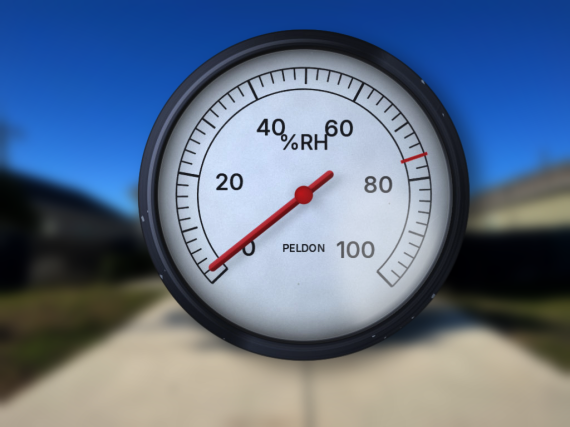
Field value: {"value": 2, "unit": "%"}
